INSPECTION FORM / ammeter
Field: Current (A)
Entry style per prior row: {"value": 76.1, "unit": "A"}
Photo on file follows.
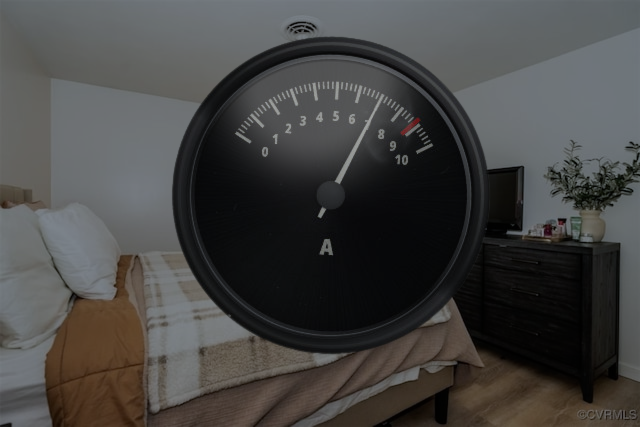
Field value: {"value": 7, "unit": "A"}
